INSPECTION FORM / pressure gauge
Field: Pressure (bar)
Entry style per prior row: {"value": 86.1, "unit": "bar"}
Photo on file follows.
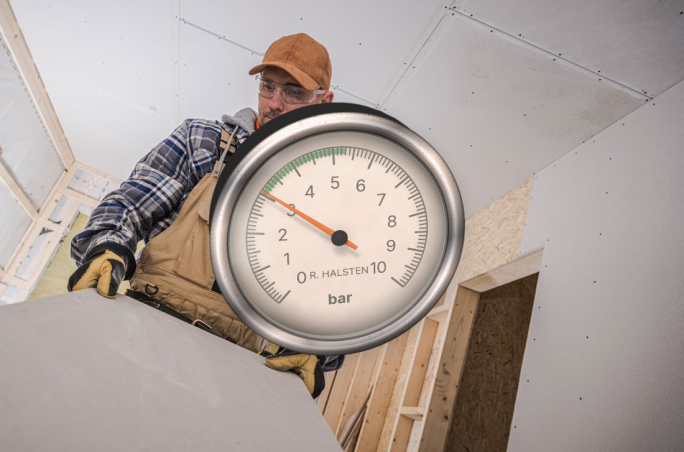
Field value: {"value": 3.1, "unit": "bar"}
